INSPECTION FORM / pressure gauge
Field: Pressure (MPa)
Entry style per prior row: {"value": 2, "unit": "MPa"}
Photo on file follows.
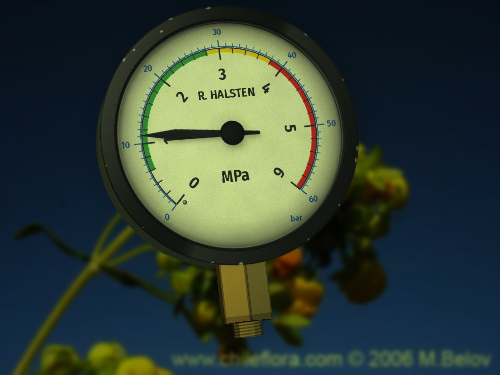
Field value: {"value": 1.1, "unit": "MPa"}
